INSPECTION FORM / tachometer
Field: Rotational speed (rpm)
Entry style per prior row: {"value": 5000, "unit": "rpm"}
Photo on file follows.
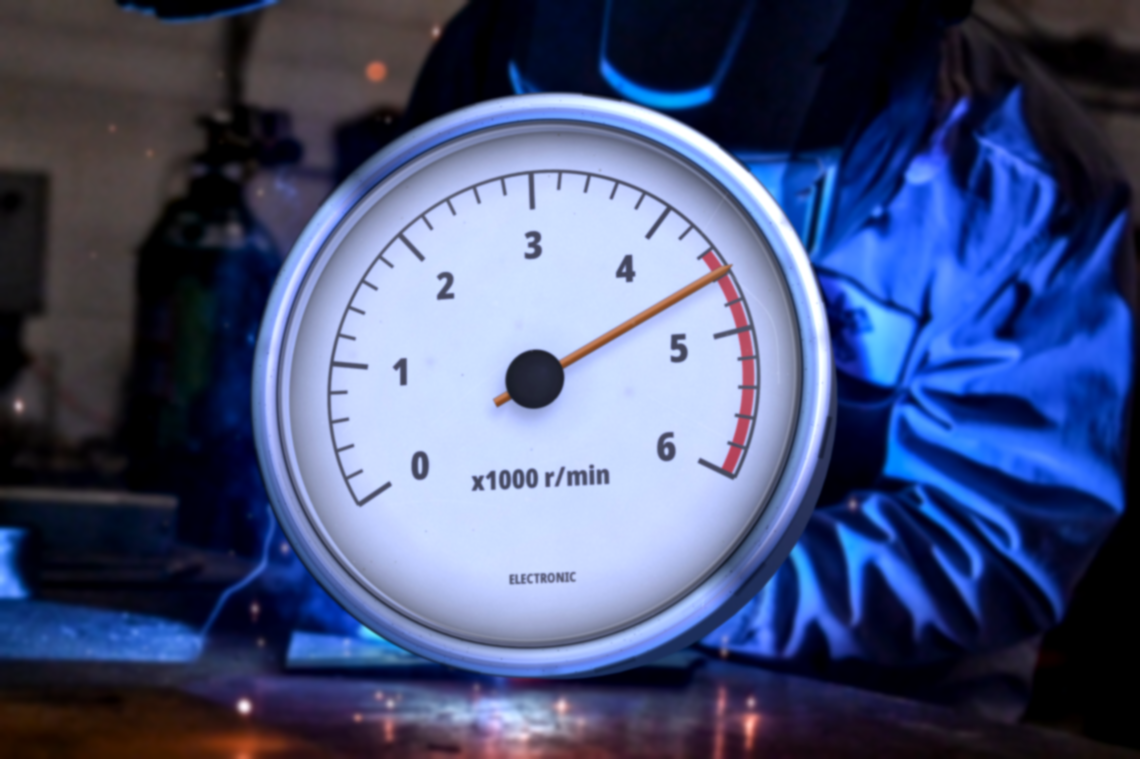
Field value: {"value": 4600, "unit": "rpm"}
